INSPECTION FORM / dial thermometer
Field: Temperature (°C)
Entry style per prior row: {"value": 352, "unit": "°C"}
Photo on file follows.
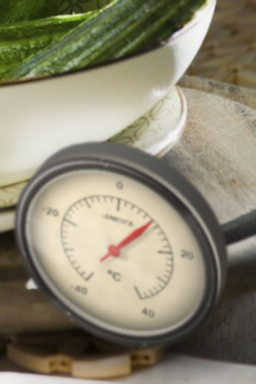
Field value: {"value": 10, "unit": "°C"}
